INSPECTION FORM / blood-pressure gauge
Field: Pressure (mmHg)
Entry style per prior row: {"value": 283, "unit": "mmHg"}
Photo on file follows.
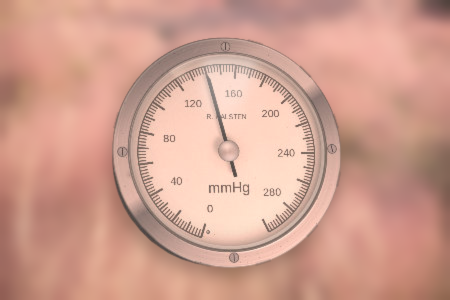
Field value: {"value": 140, "unit": "mmHg"}
